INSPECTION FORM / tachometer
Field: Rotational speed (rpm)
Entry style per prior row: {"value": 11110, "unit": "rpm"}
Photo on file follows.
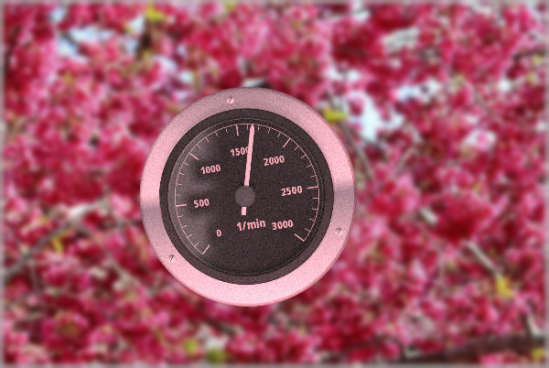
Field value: {"value": 1650, "unit": "rpm"}
